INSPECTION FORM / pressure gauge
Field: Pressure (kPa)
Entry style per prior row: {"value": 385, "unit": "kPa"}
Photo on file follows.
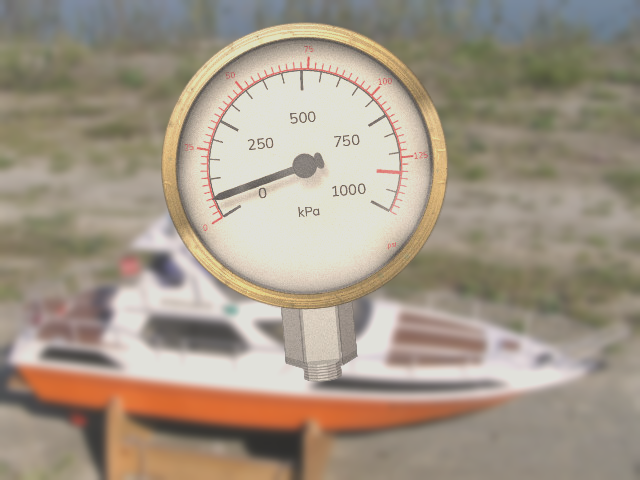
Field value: {"value": 50, "unit": "kPa"}
